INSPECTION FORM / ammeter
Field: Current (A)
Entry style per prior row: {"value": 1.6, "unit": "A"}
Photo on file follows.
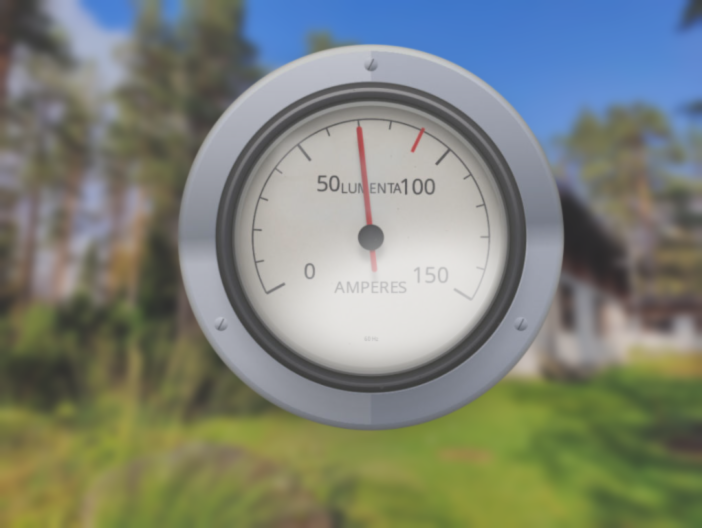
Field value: {"value": 70, "unit": "A"}
